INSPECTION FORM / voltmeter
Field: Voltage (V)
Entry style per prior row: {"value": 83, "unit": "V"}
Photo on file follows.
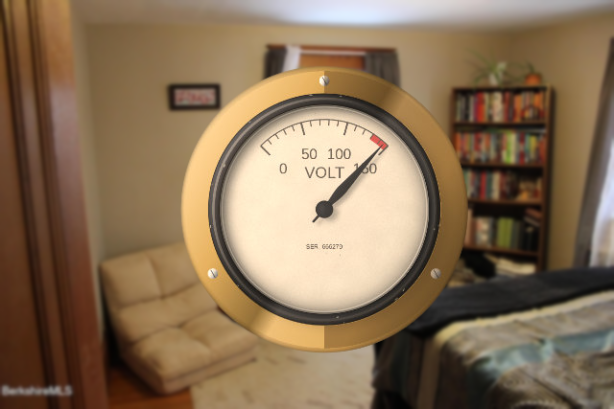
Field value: {"value": 145, "unit": "V"}
